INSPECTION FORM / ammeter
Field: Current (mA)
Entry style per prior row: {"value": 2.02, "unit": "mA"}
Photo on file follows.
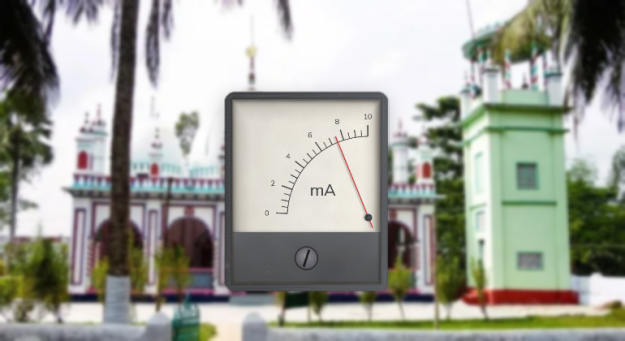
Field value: {"value": 7.5, "unit": "mA"}
